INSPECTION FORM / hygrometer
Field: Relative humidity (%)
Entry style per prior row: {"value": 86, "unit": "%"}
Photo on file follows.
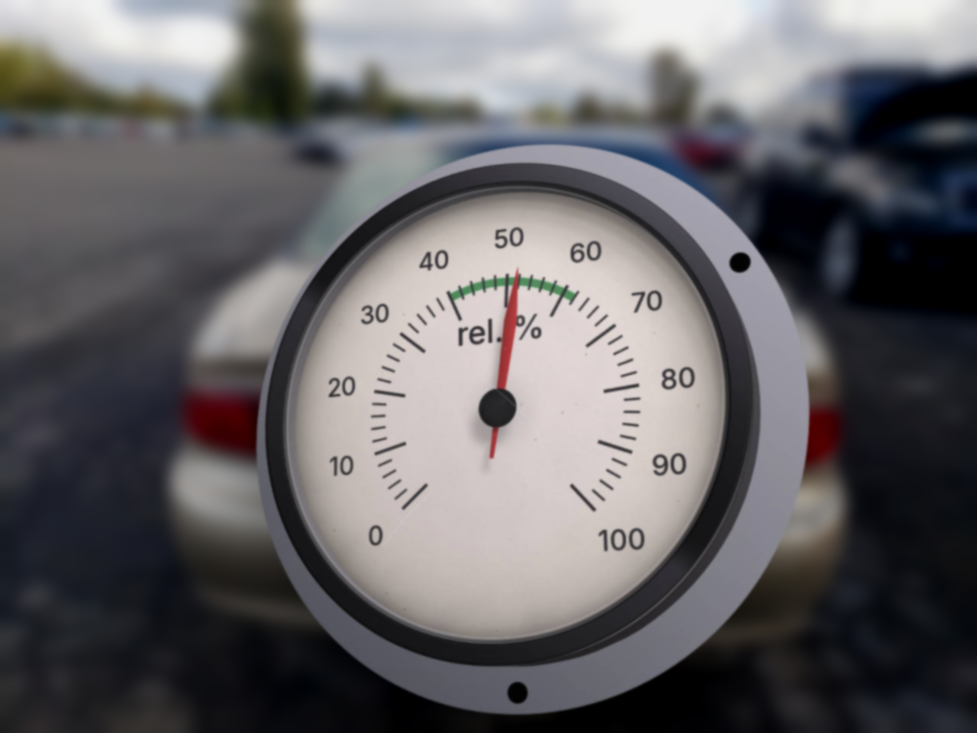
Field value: {"value": 52, "unit": "%"}
